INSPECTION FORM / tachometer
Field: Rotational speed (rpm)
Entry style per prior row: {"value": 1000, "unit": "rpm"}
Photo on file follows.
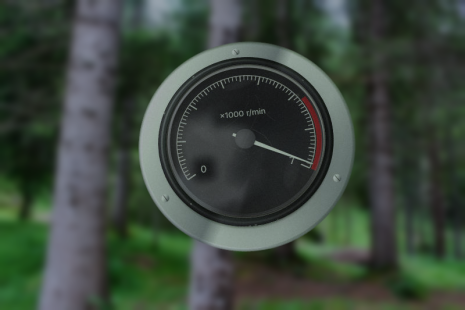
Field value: {"value": 6900, "unit": "rpm"}
